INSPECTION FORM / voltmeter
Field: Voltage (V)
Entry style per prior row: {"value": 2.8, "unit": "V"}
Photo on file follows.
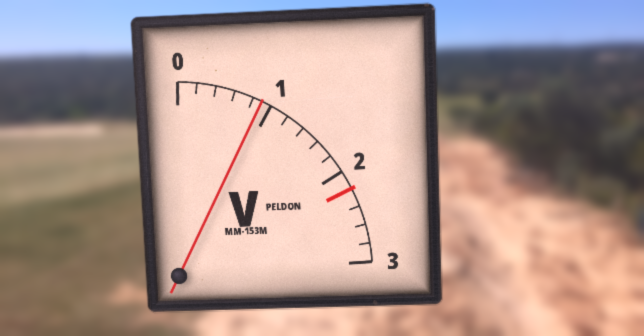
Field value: {"value": 0.9, "unit": "V"}
